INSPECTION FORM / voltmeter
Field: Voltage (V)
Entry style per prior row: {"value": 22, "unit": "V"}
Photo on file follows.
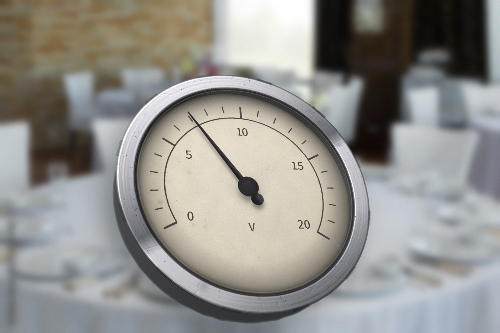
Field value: {"value": 7, "unit": "V"}
